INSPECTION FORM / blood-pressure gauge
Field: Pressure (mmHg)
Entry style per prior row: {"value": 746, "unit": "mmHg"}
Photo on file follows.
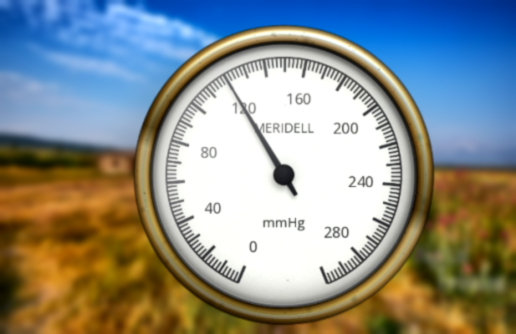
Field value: {"value": 120, "unit": "mmHg"}
